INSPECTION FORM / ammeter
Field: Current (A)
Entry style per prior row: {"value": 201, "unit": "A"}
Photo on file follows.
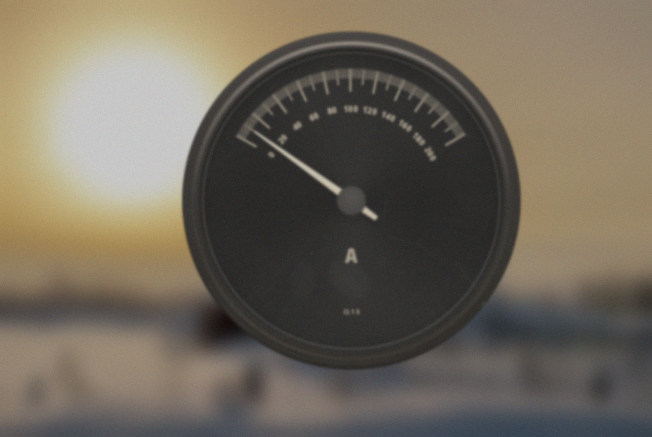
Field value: {"value": 10, "unit": "A"}
